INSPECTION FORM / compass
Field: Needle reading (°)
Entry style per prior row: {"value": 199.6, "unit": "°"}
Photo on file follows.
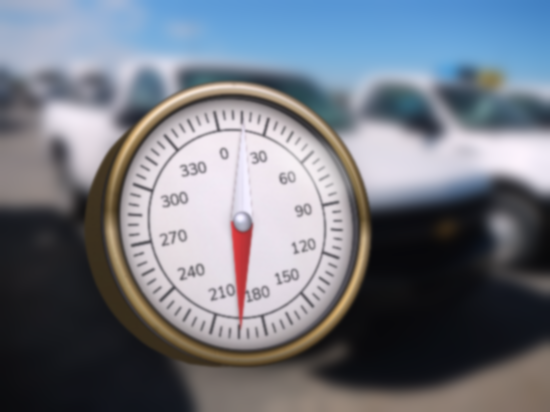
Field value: {"value": 195, "unit": "°"}
